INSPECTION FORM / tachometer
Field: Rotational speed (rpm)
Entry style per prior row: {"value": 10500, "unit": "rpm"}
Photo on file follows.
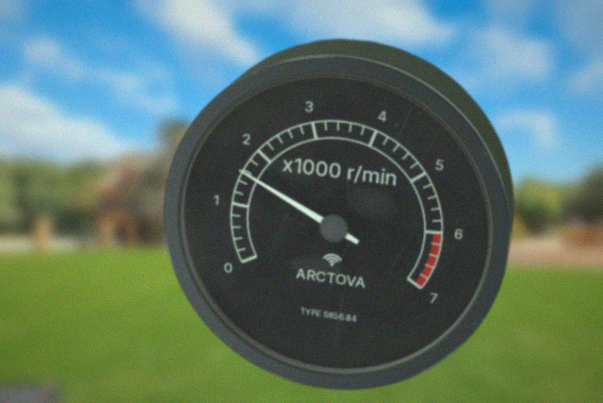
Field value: {"value": 1600, "unit": "rpm"}
